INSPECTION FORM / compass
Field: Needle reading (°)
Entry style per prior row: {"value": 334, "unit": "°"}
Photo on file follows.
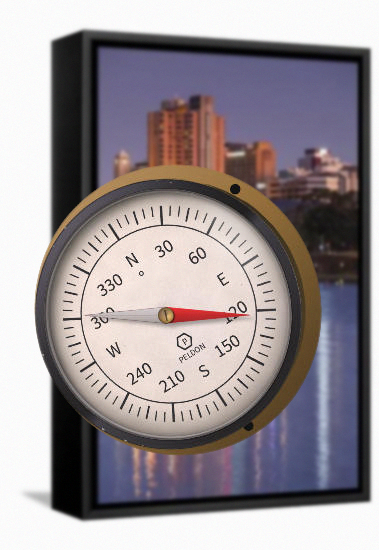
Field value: {"value": 122.5, "unit": "°"}
